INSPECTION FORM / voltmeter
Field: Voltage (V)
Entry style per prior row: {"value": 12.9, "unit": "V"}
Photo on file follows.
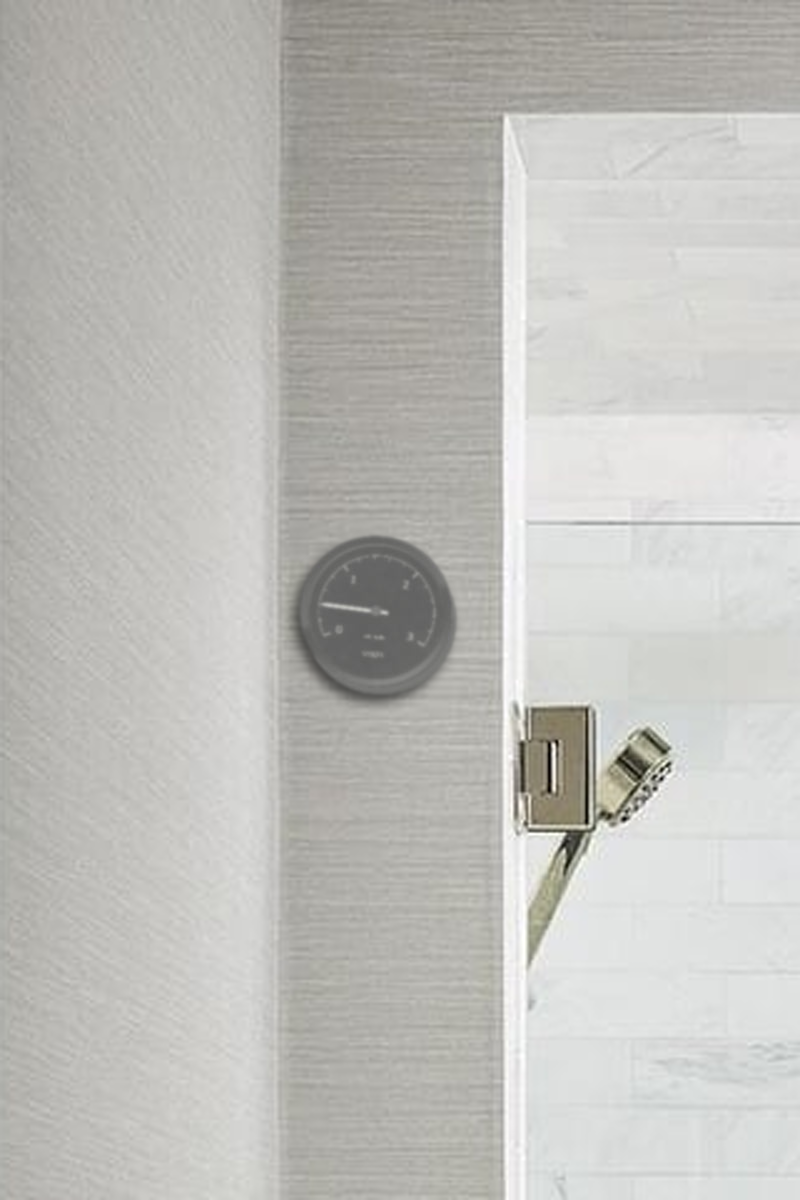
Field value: {"value": 0.4, "unit": "V"}
